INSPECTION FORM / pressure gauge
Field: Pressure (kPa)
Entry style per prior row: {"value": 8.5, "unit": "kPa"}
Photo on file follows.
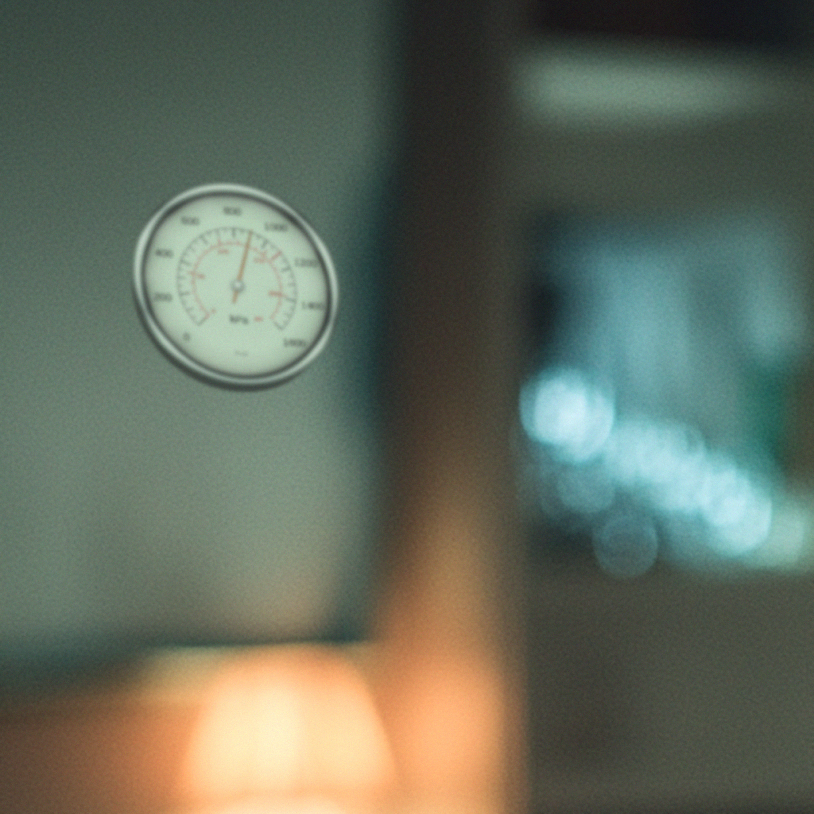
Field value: {"value": 900, "unit": "kPa"}
